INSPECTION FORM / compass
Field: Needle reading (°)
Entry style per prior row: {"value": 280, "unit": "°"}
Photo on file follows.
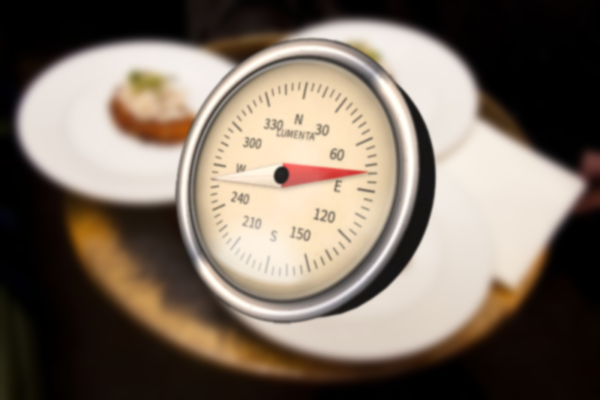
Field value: {"value": 80, "unit": "°"}
